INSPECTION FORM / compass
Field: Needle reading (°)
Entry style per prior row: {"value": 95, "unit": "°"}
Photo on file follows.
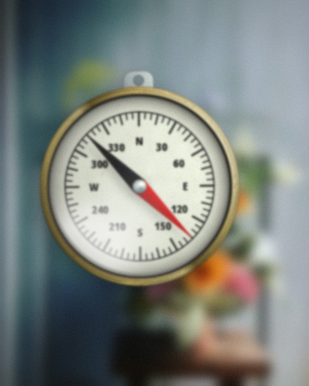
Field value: {"value": 135, "unit": "°"}
